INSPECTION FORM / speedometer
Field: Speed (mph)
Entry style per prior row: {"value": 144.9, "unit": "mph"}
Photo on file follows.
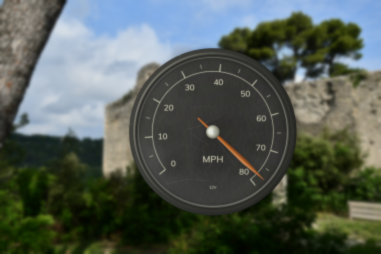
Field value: {"value": 77.5, "unit": "mph"}
